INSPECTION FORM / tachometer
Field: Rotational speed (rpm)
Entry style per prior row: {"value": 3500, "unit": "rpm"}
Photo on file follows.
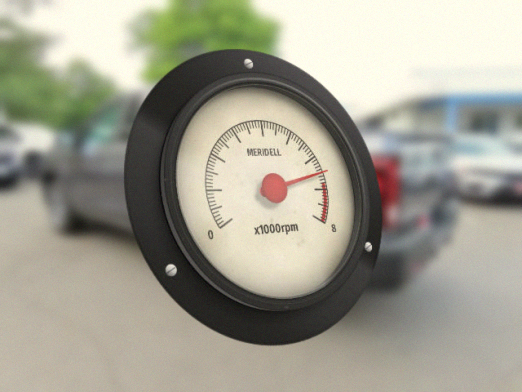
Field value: {"value": 6500, "unit": "rpm"}
